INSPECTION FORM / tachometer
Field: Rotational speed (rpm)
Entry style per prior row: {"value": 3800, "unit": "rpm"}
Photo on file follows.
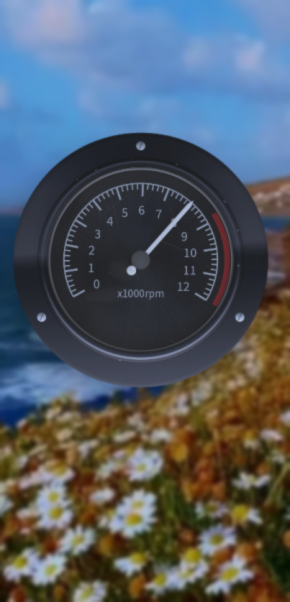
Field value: {"value": 8000, "unit": "rpm"}
